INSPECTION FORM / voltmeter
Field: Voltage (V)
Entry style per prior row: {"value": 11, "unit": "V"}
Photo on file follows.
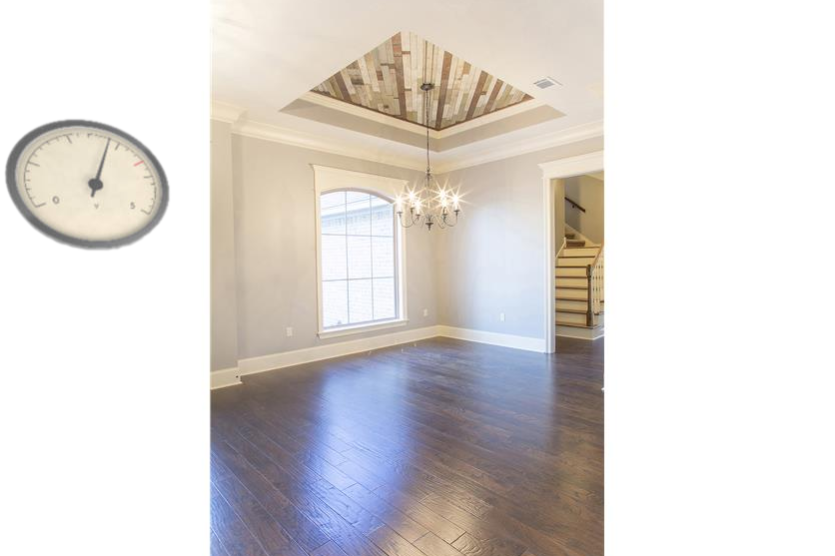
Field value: {"value": 2.8, "unit": "V"}
